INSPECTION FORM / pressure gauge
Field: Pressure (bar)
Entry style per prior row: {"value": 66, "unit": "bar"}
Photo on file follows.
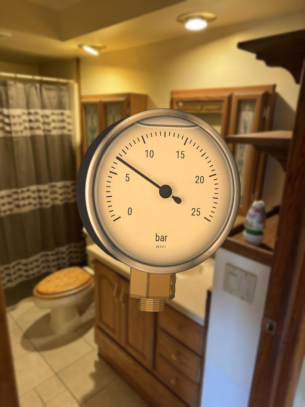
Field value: {"value": 6.5, "unit": "bar"}
